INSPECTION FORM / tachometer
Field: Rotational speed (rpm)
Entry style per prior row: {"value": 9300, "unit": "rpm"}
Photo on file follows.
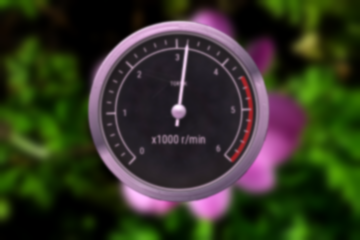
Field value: {"value": 3200, "unit": "rpm"}
